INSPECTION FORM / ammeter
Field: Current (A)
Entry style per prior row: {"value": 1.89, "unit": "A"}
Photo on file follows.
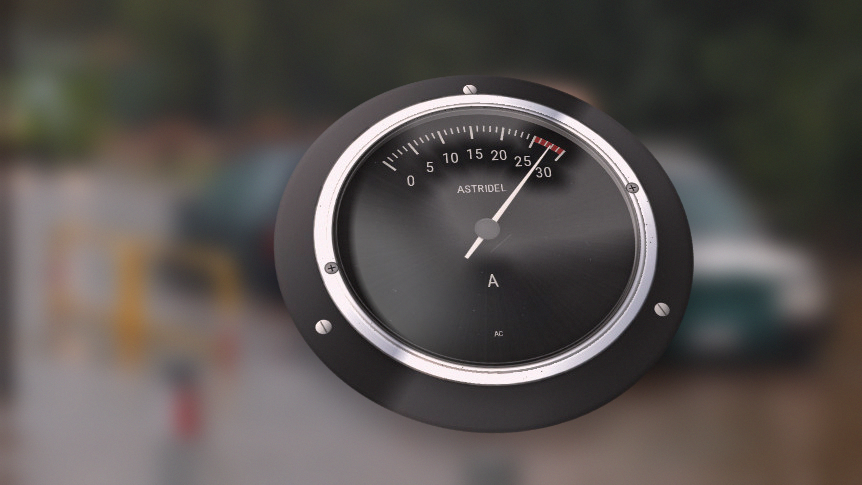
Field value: {"value": 28, "unit": "A"}
